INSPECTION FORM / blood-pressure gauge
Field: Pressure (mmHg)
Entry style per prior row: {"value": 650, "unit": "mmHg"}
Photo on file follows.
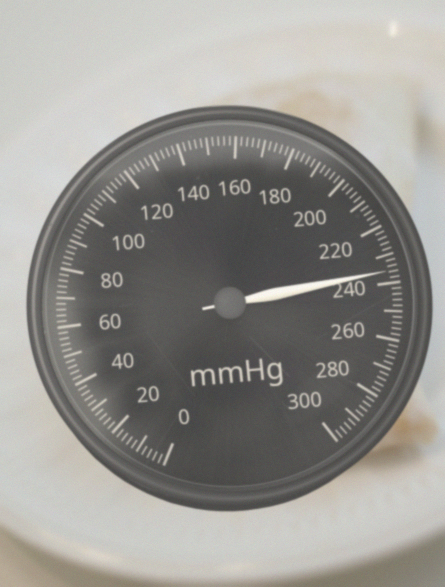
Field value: {"value": 236, "unit": "mmHg"}
